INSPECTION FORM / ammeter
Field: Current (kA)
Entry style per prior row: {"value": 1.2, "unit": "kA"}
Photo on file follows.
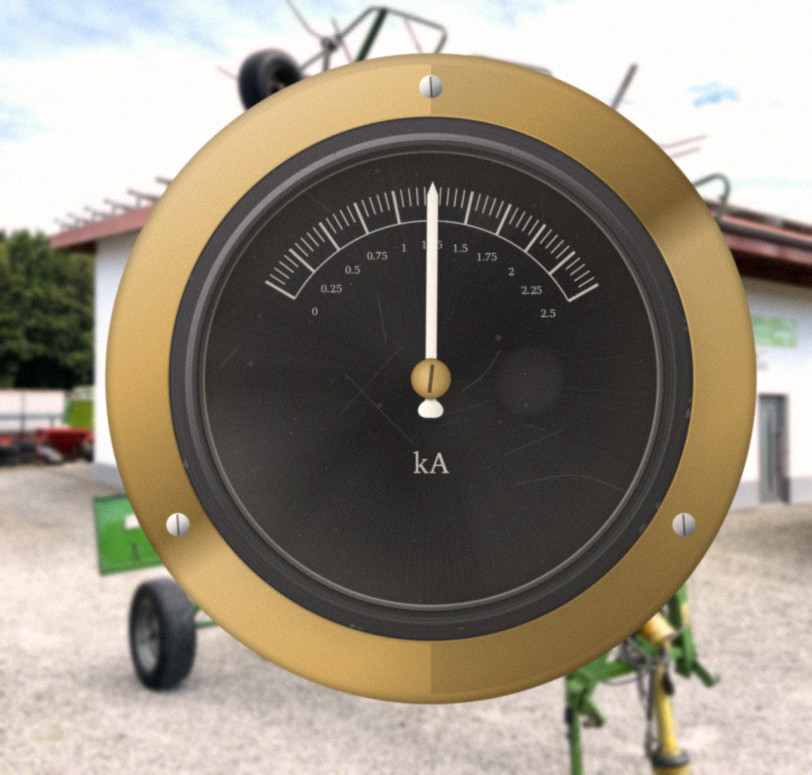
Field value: {"value": 1.25, "unit": "kA"}
